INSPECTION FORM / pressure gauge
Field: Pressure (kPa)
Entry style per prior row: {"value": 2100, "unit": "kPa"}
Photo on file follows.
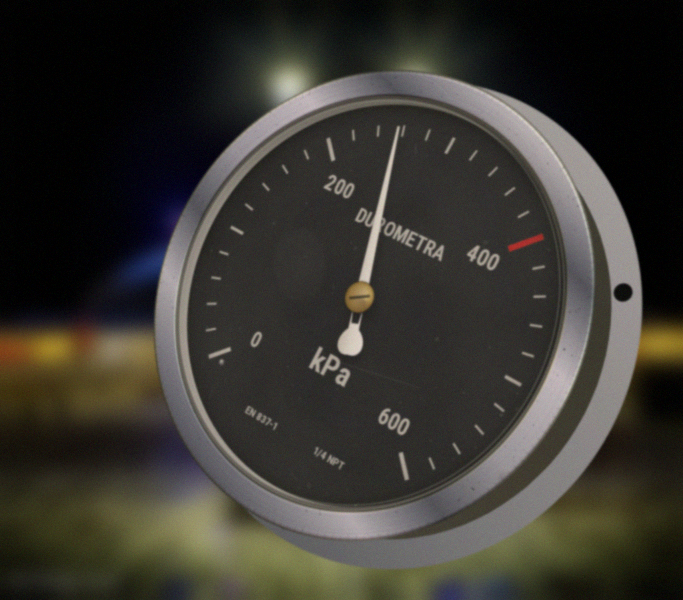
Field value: {"value": 260, "unit": "kPa"}
